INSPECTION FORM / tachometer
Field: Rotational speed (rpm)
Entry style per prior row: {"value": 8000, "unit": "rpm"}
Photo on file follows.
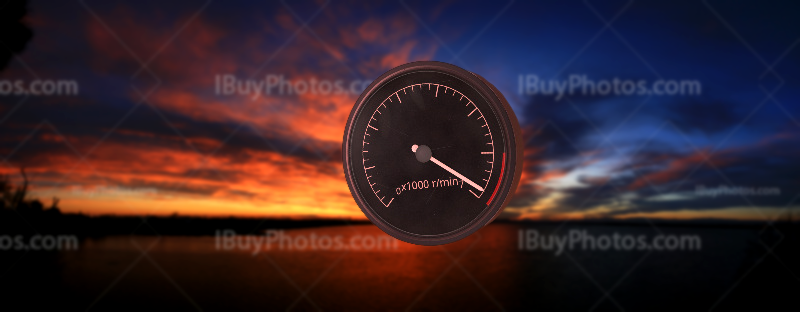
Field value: {"value": 6800, "unit": "rpm"}
